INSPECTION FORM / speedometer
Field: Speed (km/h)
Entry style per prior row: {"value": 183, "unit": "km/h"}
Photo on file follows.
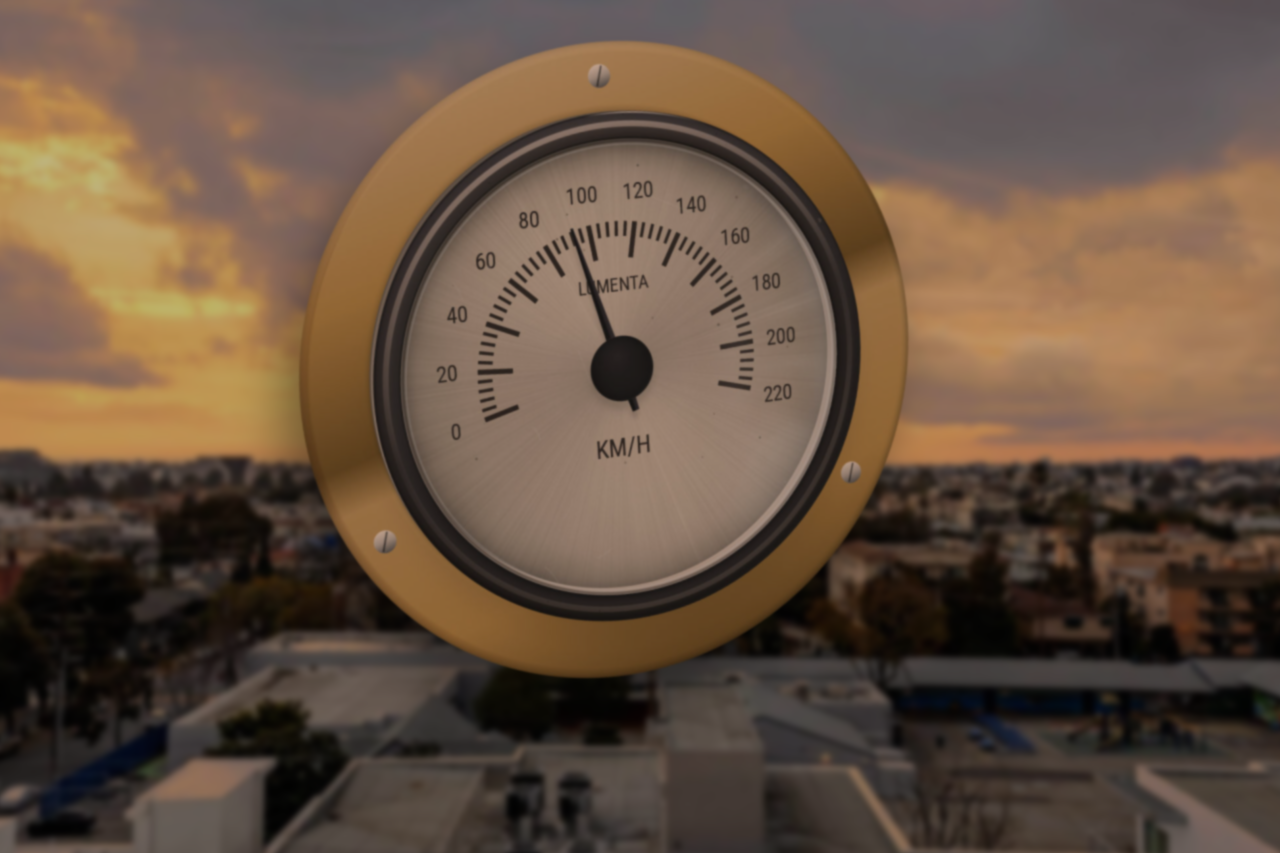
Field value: {"value": 92, "unit": "km/h"}
